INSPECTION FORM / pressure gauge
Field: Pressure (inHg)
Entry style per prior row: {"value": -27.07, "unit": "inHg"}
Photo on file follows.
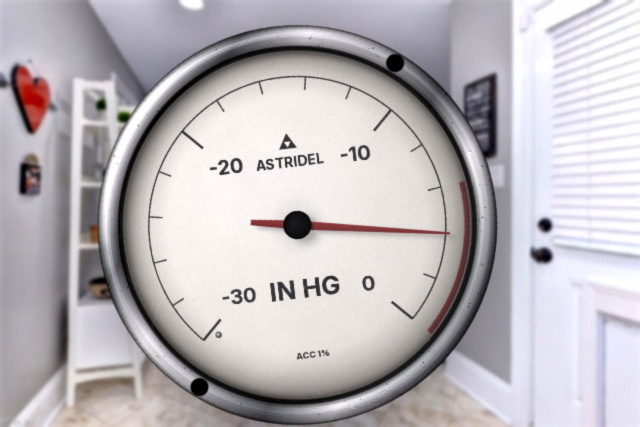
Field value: {"value": -4, "unit": "inHg"}
